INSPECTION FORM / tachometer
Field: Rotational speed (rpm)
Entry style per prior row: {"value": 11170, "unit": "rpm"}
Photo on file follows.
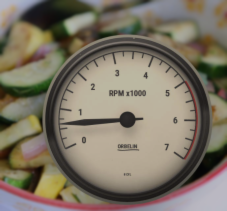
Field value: {"value": 625, "unit": "rpm"}
